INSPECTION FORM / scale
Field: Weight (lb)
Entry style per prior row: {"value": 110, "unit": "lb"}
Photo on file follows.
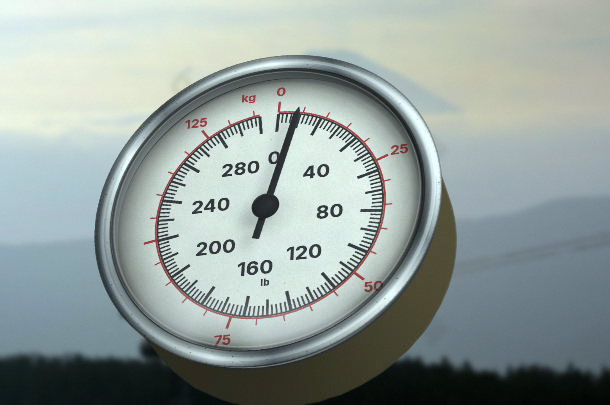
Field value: {"value": 10, "unit": "lb"}
